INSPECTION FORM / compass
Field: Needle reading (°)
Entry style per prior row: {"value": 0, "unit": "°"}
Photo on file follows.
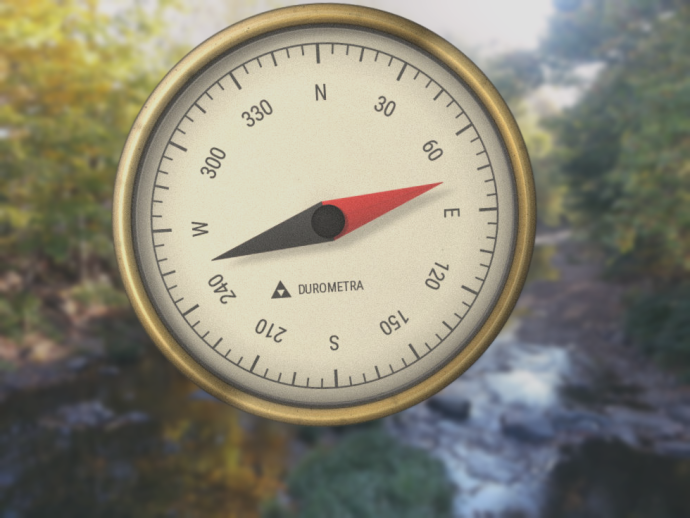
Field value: {"value": 75, "unit": "°"}
